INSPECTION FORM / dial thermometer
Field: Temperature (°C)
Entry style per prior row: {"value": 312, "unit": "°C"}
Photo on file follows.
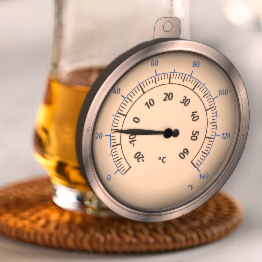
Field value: {"value": -5, "unit": "°C"}
